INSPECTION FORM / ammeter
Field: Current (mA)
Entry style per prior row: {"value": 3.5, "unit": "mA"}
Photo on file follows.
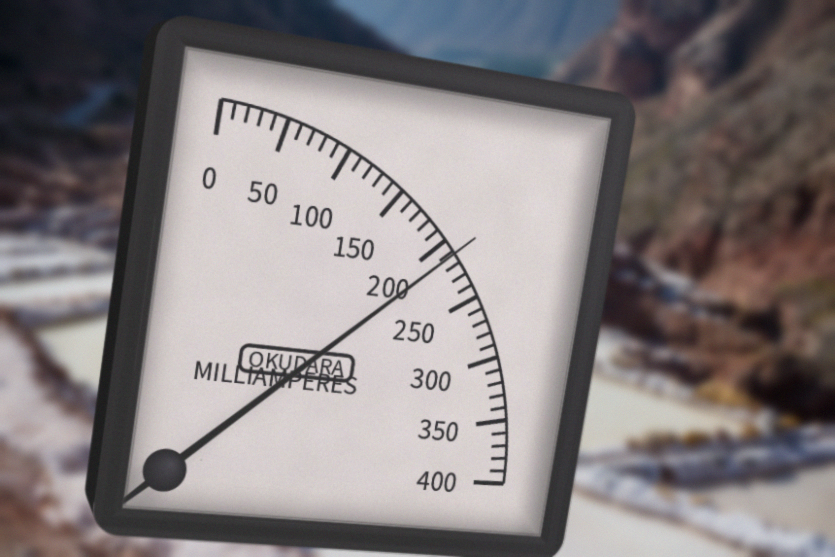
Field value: {"value": 210, "unit": "mA"}
